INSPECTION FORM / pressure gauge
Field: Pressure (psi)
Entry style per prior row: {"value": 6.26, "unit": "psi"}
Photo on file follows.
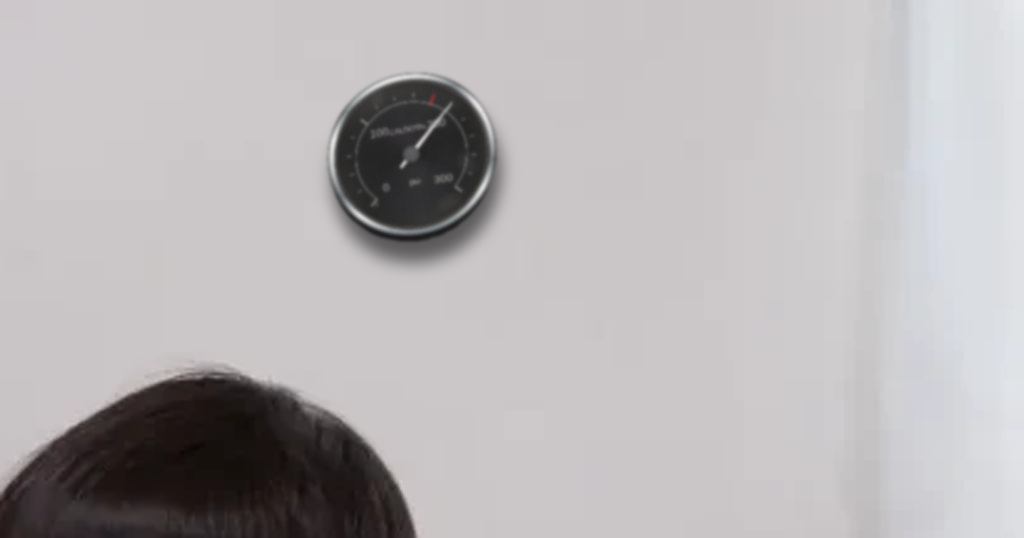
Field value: {"value": 200, "unit": "psi"}
